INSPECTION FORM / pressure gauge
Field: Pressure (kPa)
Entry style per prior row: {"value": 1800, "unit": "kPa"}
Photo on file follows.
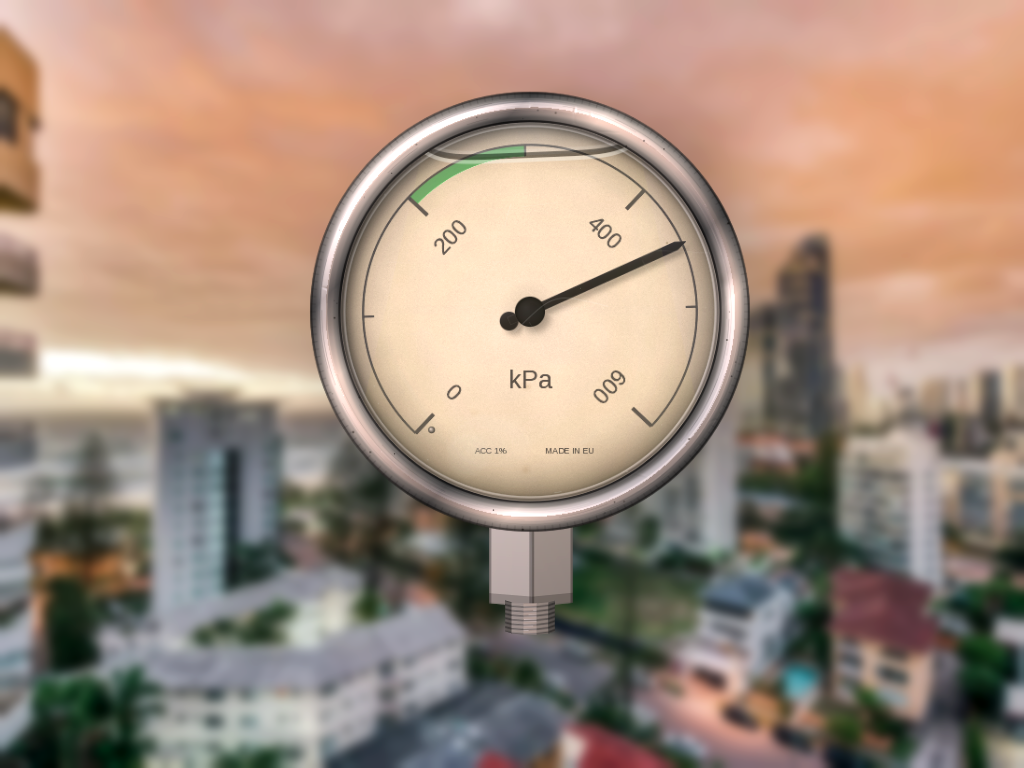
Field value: {"value": 450, "unit": "kPa"}
